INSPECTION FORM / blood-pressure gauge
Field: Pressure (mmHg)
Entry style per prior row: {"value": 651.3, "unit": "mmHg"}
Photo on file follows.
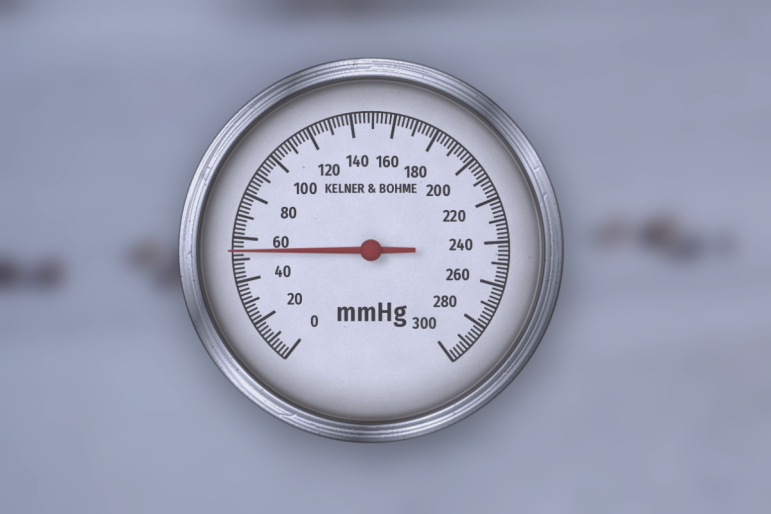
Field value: {"value": 54, "unit": "mmHg"}
